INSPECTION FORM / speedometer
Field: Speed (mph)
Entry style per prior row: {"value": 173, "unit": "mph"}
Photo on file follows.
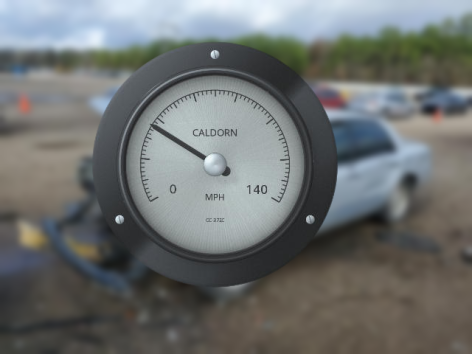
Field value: {"value": 36, "unit": "mph"}
